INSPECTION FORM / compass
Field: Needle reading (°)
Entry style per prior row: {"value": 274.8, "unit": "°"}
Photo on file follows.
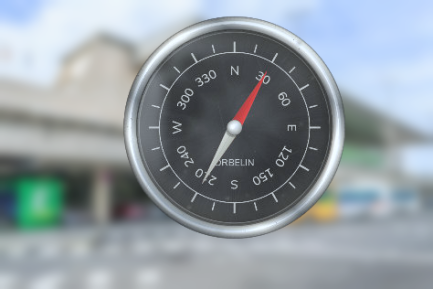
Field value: {"value": 30, "unit": "°"}
